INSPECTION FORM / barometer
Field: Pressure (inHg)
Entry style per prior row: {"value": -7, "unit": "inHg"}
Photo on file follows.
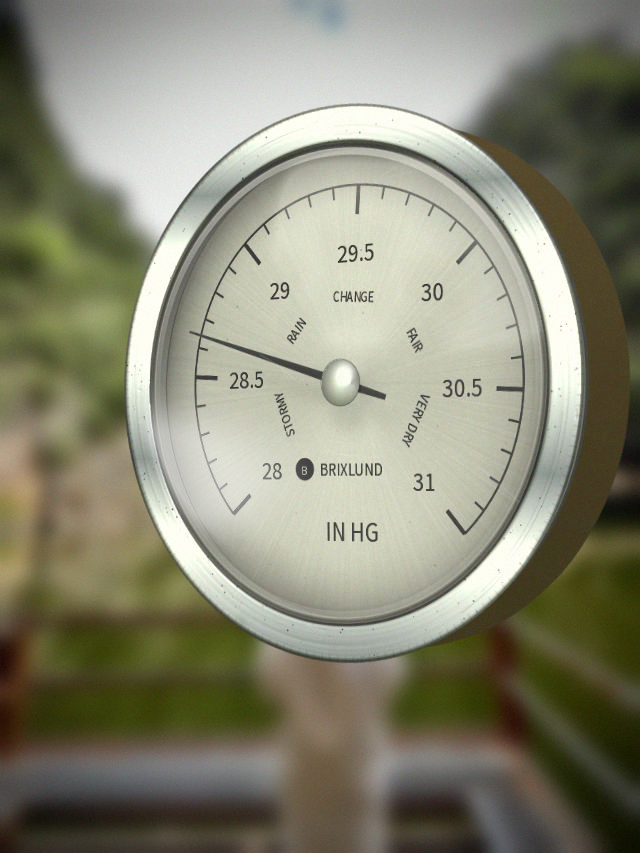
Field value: {"value": 28.65, "unit": "inHg"}
